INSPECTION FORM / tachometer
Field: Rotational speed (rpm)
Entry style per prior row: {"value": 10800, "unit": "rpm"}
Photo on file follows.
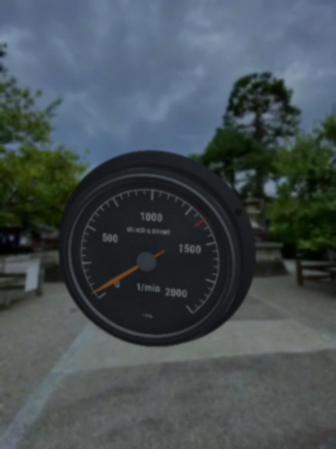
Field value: {"value": 50, "unit": "rpm"}
